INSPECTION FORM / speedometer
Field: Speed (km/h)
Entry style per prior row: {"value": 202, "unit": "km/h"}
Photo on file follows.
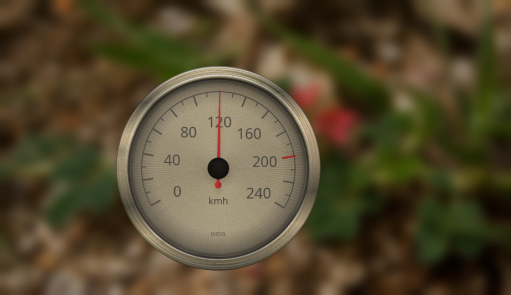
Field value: {"value": 120, "unit": "km/h"}
